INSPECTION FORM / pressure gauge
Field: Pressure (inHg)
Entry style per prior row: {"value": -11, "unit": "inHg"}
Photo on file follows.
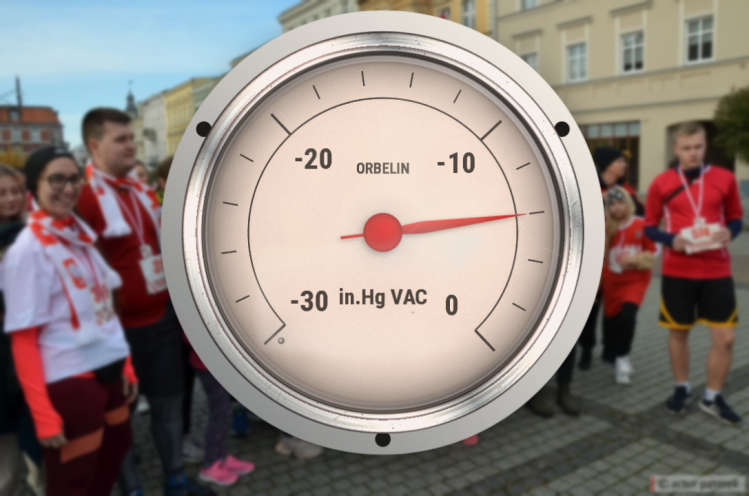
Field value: {"value": -6, "unit": "inHg"}
